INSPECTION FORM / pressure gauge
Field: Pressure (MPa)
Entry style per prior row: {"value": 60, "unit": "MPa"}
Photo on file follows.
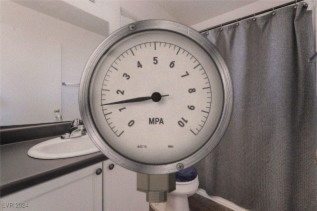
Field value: {"value": 1.4, "unit": "MPa"}
